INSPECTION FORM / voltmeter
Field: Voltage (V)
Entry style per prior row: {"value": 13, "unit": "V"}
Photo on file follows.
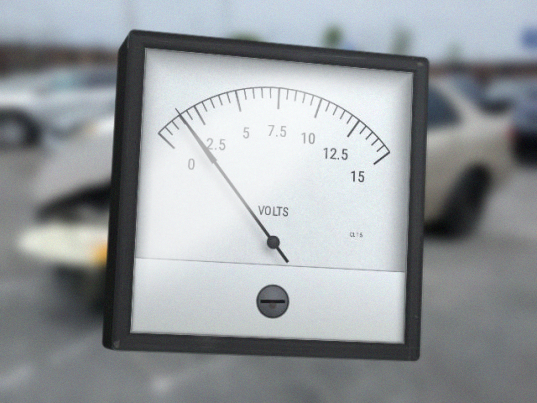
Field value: {"value": 1.5, "unit": "V"}
